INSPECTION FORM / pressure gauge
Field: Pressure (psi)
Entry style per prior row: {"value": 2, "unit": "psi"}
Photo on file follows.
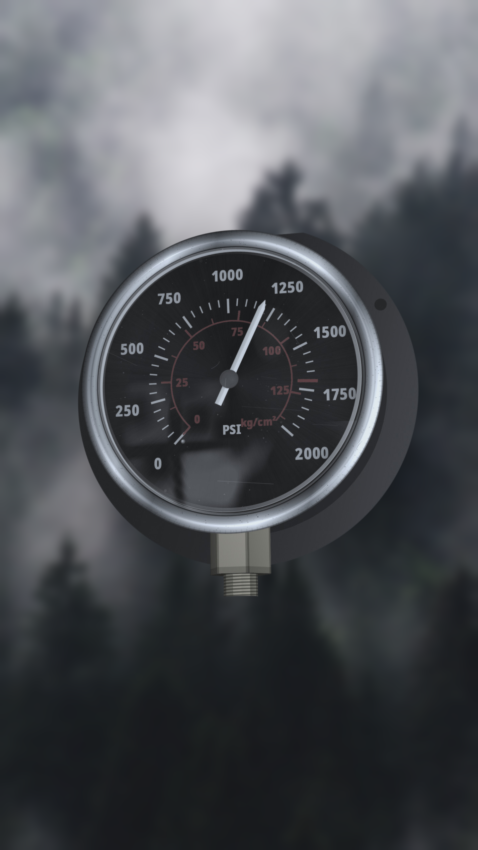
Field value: {"value": 1200, "unit": "psi"}
